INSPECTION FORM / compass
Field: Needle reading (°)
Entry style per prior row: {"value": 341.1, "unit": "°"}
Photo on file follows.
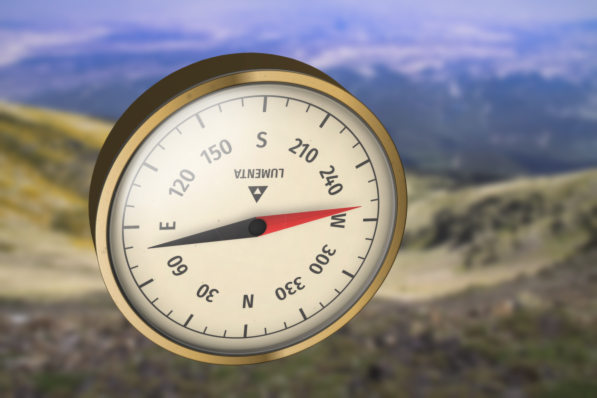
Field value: {"value": 260, "unit": "°"}
